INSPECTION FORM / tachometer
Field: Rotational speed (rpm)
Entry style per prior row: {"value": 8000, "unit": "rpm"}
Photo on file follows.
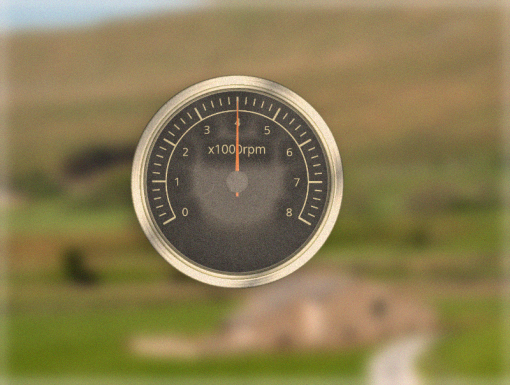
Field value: {"value": 4000, "unit": "rpm"}
